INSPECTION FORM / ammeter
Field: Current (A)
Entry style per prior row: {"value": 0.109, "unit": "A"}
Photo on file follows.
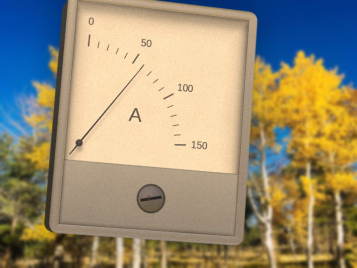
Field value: {"value": 60, "unit": "A"}
